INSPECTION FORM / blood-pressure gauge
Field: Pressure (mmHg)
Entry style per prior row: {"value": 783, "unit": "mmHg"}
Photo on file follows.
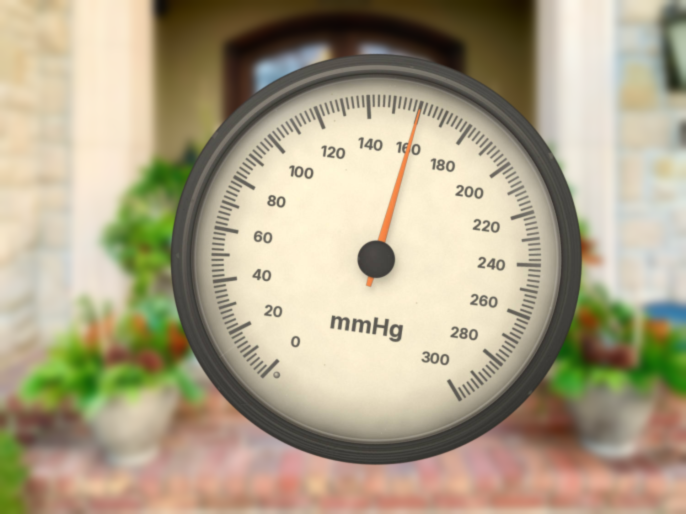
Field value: {"value": 160, "unit": "mmHg"}
